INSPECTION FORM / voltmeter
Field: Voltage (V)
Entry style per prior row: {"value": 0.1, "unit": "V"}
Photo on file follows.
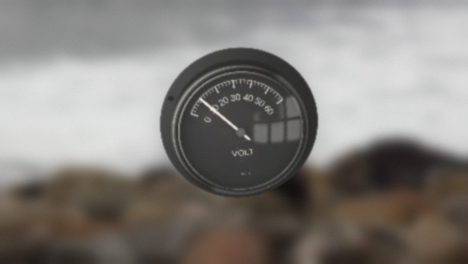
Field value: {"value": 10, "unit": "V"}
